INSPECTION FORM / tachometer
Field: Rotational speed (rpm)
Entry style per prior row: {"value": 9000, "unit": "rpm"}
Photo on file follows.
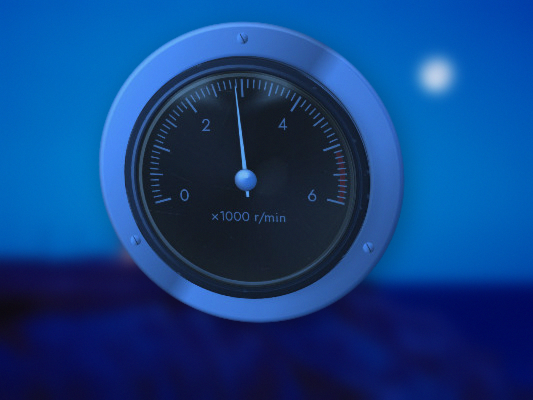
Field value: {"value": 2900, "unit": "rpm"}
